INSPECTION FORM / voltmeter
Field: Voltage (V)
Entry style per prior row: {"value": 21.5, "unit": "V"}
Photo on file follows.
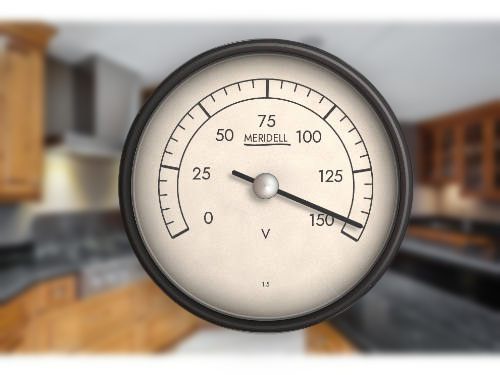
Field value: {"value": 145, "unit": "V"}
